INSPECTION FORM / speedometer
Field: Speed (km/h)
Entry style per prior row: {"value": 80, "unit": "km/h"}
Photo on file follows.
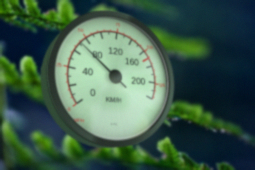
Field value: {"value": 70, "unit": "km/h"}
